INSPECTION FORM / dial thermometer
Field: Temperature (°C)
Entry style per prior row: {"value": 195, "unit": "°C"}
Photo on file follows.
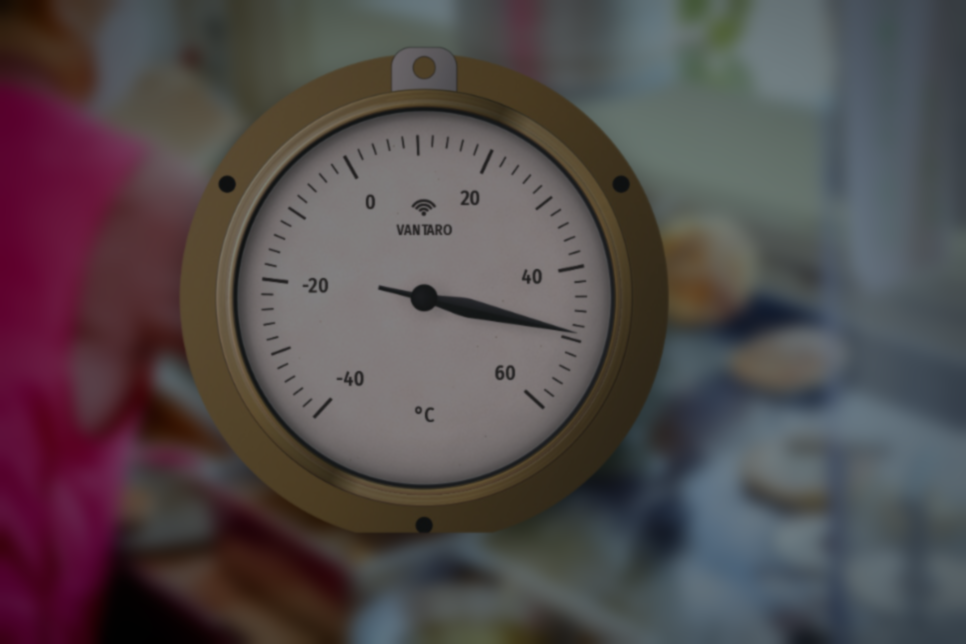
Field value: {"value": 49, "unit": "°C"}
